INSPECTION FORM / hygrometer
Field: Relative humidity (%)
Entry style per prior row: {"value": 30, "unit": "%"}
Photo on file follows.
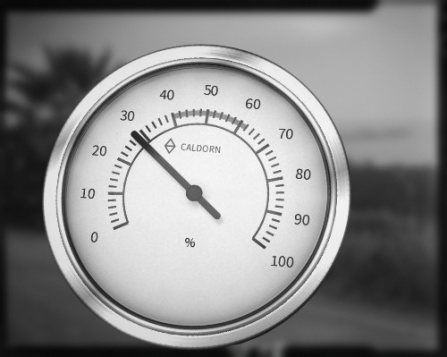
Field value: {"value": 28, "unit": "%"}
